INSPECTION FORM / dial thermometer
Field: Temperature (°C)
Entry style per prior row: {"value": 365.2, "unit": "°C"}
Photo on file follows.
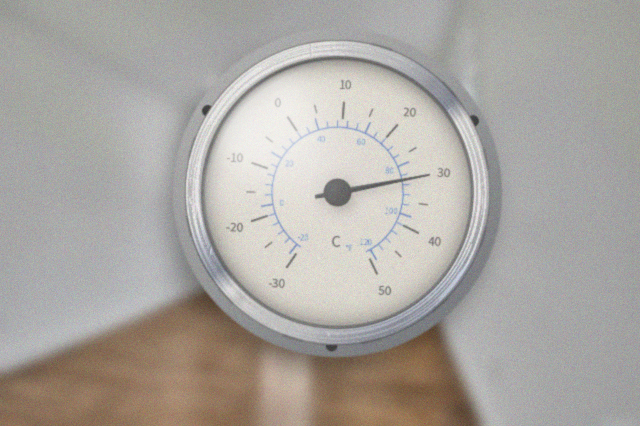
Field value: {"value": 30, "unit": "°C"}
